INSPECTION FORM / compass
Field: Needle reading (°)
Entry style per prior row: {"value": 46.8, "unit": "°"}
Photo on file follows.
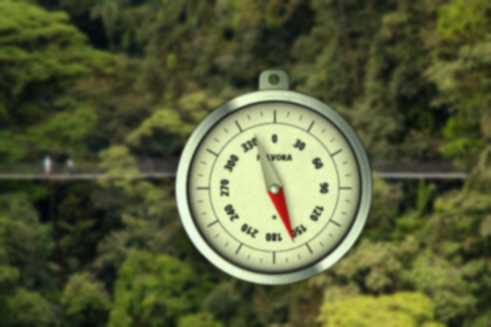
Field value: {"value": 160, "unit": "°"}
